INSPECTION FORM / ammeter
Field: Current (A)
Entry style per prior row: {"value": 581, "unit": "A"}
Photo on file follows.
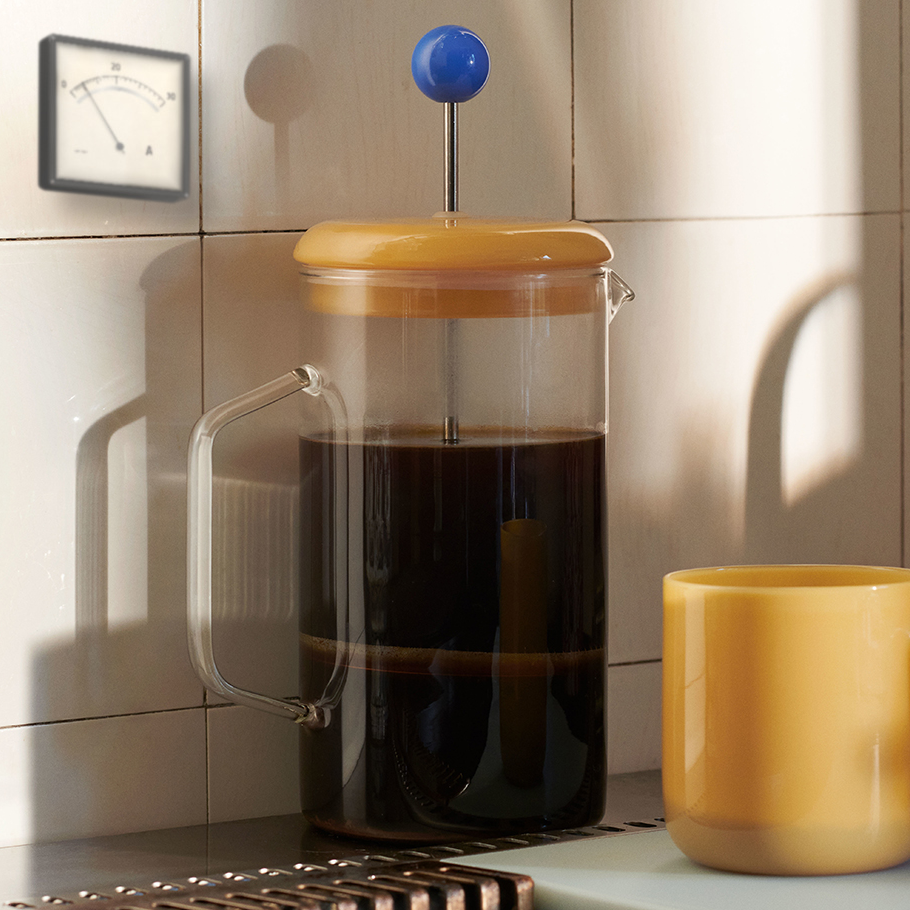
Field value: {"value": 10, "unit": "A"}
